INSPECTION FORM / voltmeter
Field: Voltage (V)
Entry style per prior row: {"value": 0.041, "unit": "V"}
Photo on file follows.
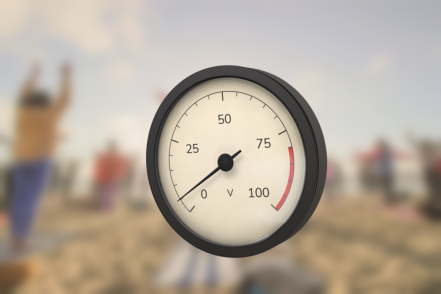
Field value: {"value": 5, "unit": "V"}
